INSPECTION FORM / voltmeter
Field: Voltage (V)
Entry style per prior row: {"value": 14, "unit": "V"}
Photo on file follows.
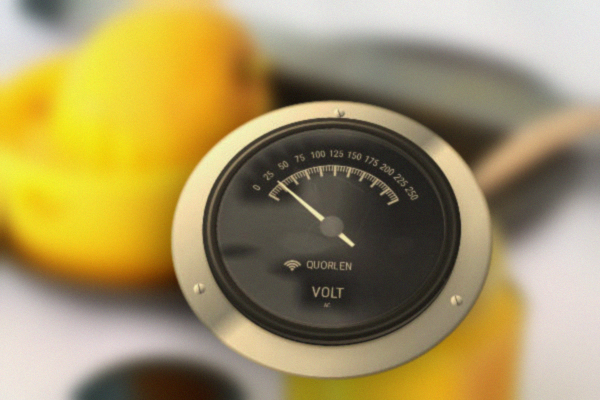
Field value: {"value": 25, "unit": "V"}
